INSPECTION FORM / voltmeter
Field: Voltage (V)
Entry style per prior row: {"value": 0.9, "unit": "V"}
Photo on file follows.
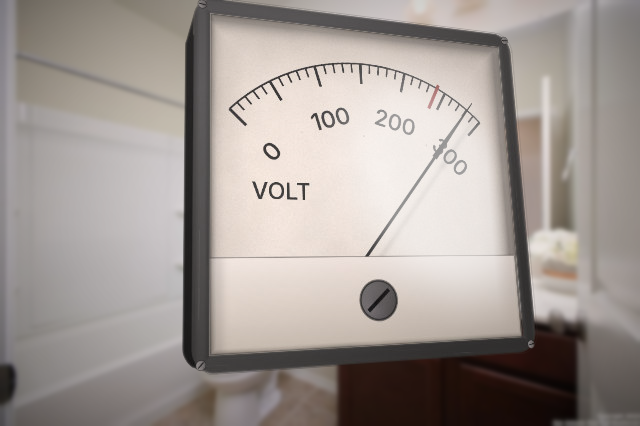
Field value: {"value": 280, "unit": "V"}
